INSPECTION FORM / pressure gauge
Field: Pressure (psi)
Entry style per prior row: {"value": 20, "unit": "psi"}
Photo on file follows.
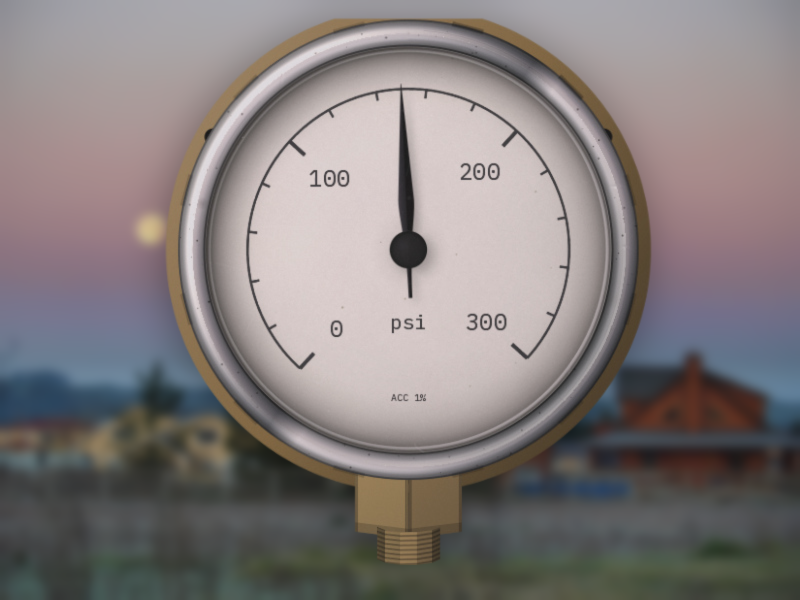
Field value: {"value": 150, "unit": "psi"}
